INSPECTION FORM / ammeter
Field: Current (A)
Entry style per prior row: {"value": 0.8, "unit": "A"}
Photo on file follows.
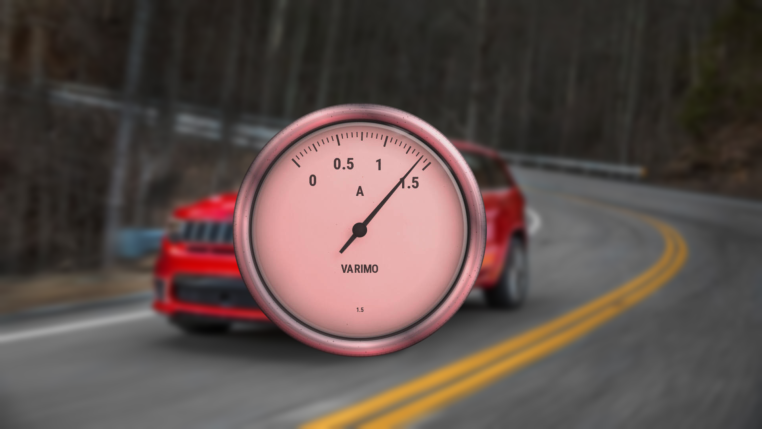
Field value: {"value": 1.4, "unit": "A"}
